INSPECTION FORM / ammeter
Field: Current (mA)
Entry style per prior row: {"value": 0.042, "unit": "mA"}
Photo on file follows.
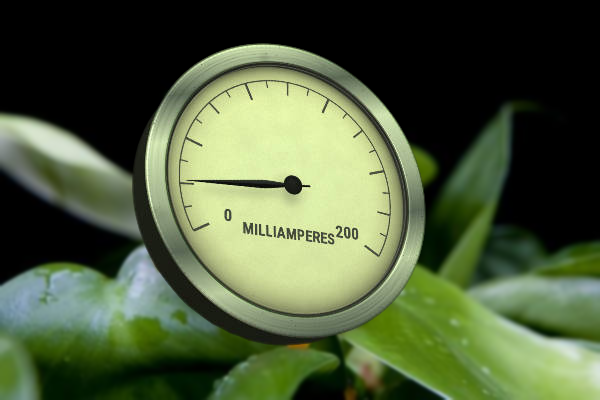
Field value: {"value": 20, "unit": "mA"}
